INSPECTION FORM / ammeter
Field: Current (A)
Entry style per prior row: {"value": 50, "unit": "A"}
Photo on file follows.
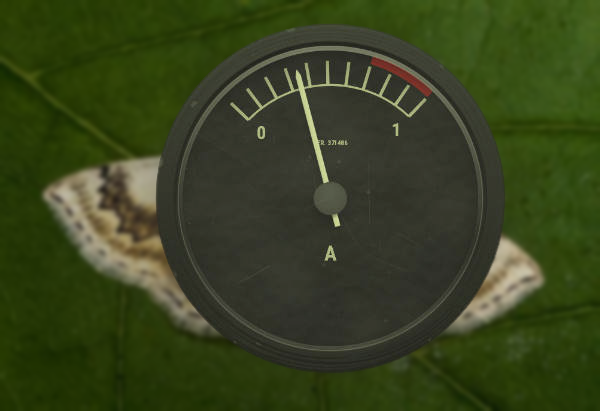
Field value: {"value": 0.35, "unit": "A"}
